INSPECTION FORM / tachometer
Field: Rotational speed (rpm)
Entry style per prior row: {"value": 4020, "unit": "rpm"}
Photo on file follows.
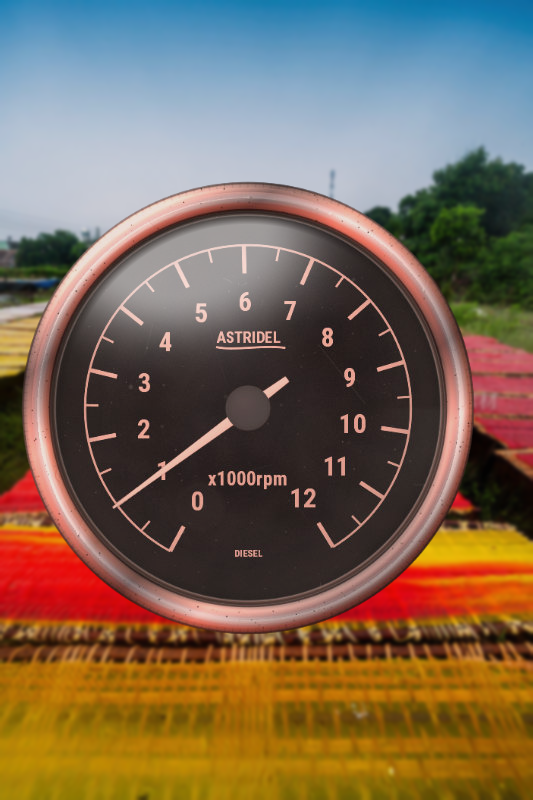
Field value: {"value": 1000, "unit": "rpm"}
